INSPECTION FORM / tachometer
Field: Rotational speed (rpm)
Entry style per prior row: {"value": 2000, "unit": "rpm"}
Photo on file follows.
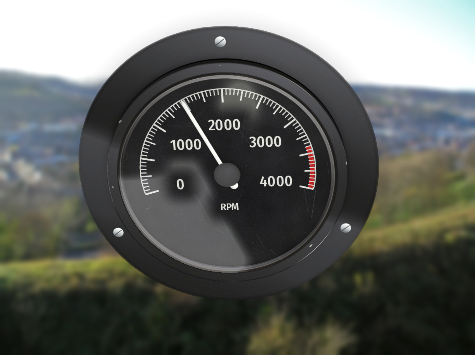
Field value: {"value": 1500, "unit": "rpm"}
